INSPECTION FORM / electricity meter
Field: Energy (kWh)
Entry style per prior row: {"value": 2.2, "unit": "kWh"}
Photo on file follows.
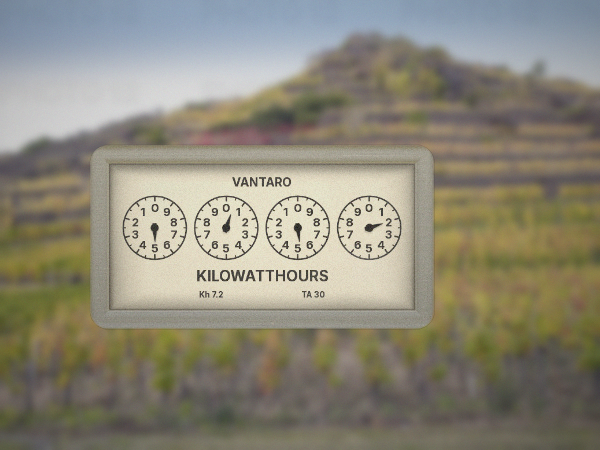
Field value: {"value": 5052, "unit": "kWh"}
